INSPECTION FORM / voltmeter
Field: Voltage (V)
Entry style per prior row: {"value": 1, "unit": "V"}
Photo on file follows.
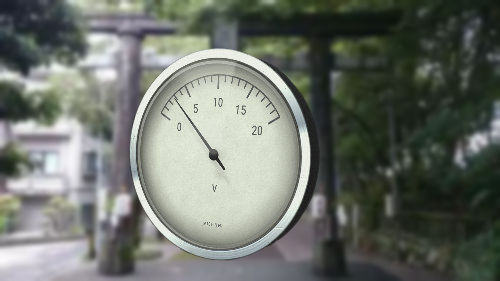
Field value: {"value": 3, "unit": "V"}
